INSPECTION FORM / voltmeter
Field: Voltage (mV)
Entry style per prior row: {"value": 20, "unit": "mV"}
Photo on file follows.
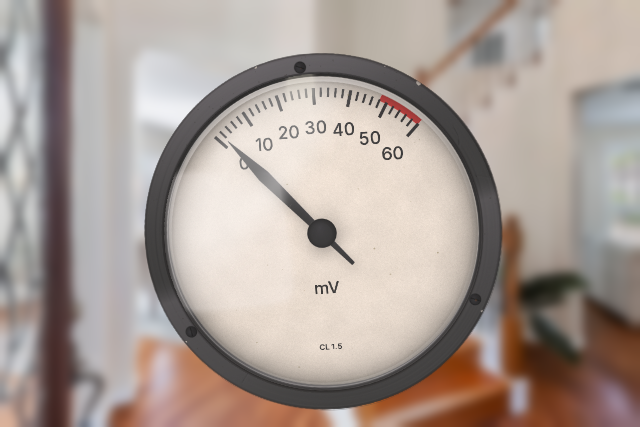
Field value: {"value": 2, "unit": "mV"}
